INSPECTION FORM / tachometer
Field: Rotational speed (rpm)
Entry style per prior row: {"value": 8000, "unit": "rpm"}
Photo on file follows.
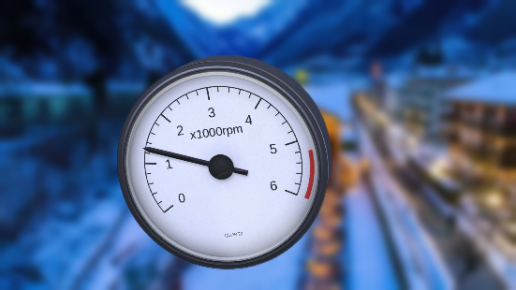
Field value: {"value": 1300, "unit": "rpm"}
